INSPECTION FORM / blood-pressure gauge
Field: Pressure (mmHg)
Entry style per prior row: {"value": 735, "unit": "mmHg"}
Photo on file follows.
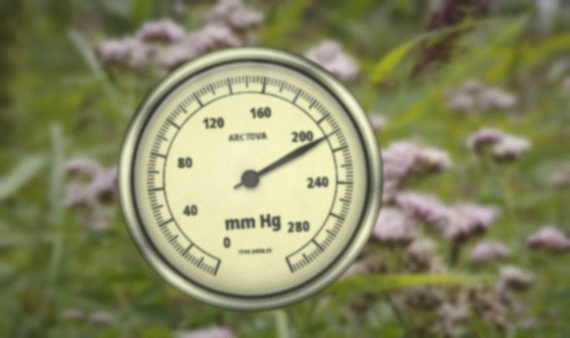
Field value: {"value": 210, "unit": "mmHg"}
